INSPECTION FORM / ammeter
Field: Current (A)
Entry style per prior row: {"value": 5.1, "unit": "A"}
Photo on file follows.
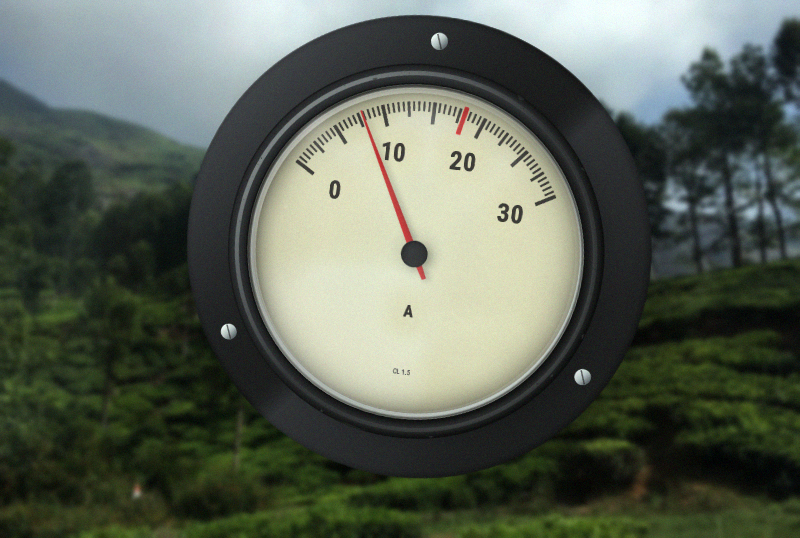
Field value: {"value": 8, "unit": "A"}
